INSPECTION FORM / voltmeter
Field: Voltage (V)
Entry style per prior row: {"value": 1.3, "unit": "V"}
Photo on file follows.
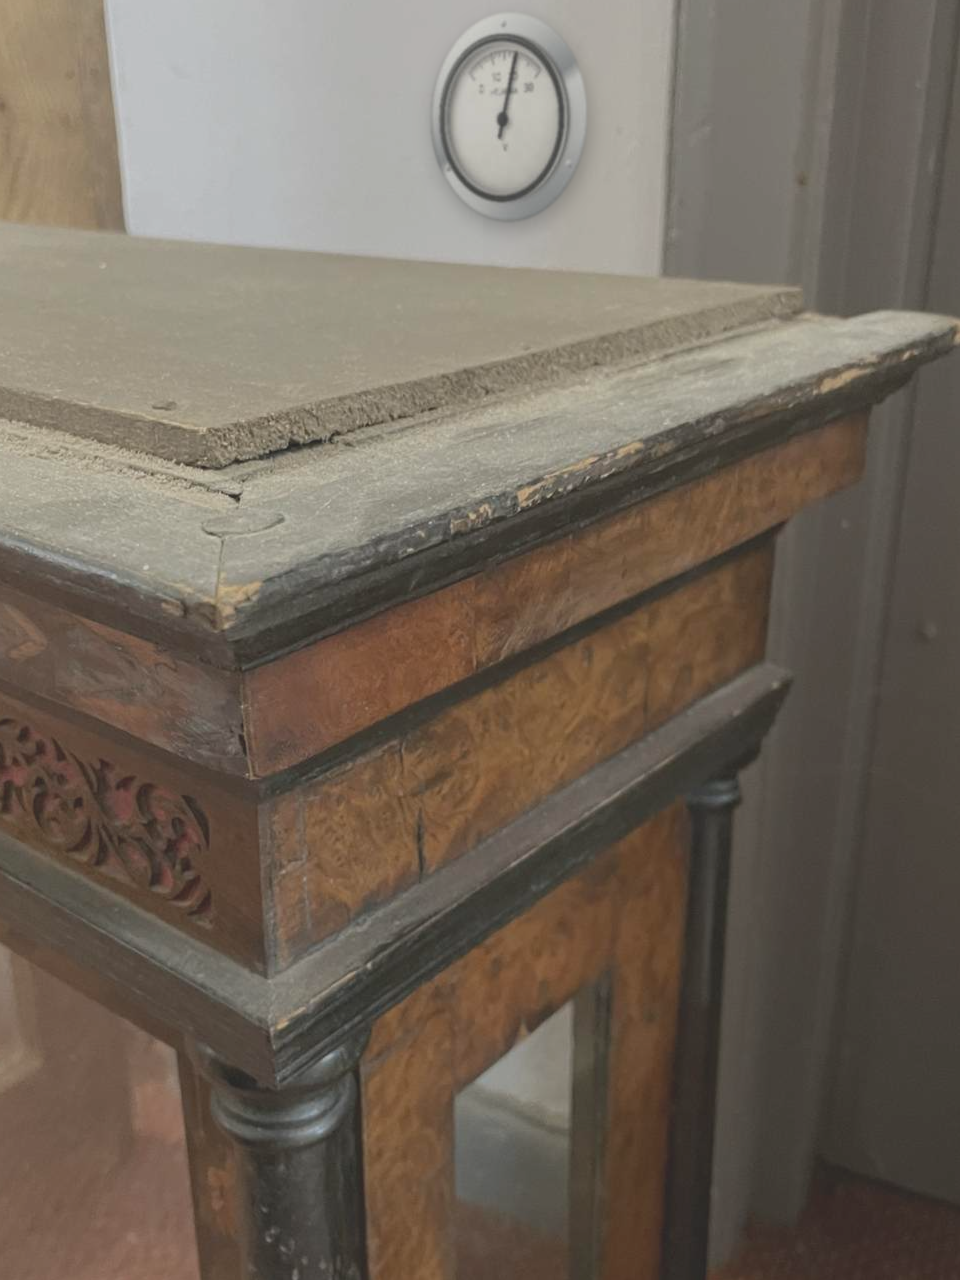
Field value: {"value": 20, "unit": "V"}
